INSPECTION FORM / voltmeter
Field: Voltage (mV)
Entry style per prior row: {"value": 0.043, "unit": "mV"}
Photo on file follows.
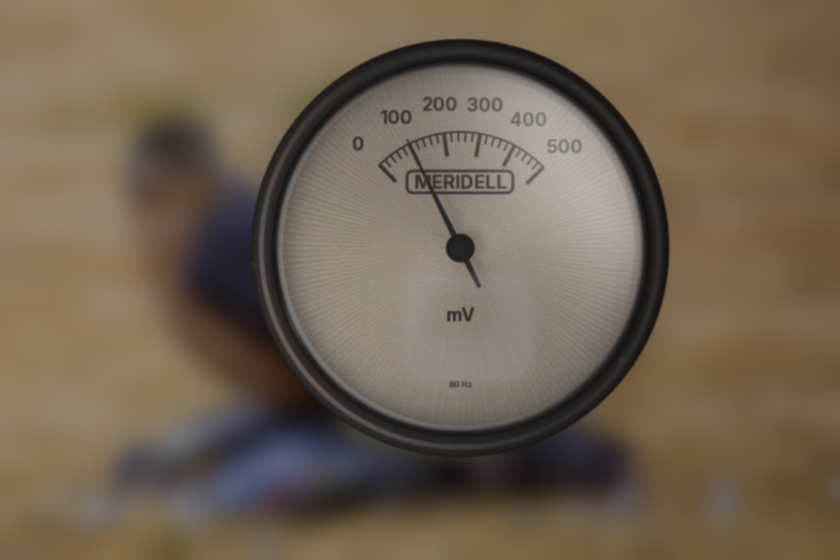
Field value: {"value": 100, "unit": "mV"}
